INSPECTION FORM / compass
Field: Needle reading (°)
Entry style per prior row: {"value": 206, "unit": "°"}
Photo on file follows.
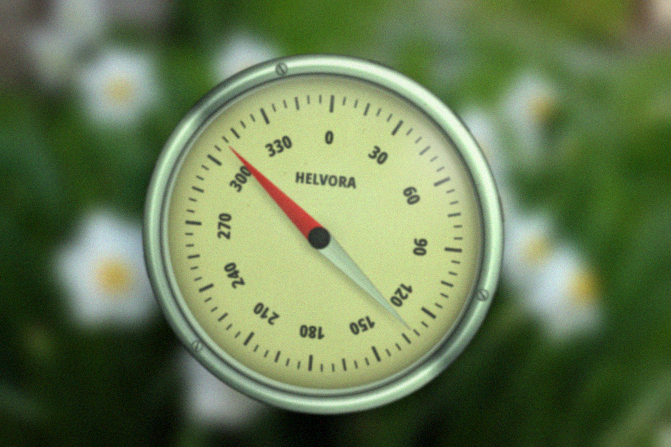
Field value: {"value": 310, "unit": "°"}
